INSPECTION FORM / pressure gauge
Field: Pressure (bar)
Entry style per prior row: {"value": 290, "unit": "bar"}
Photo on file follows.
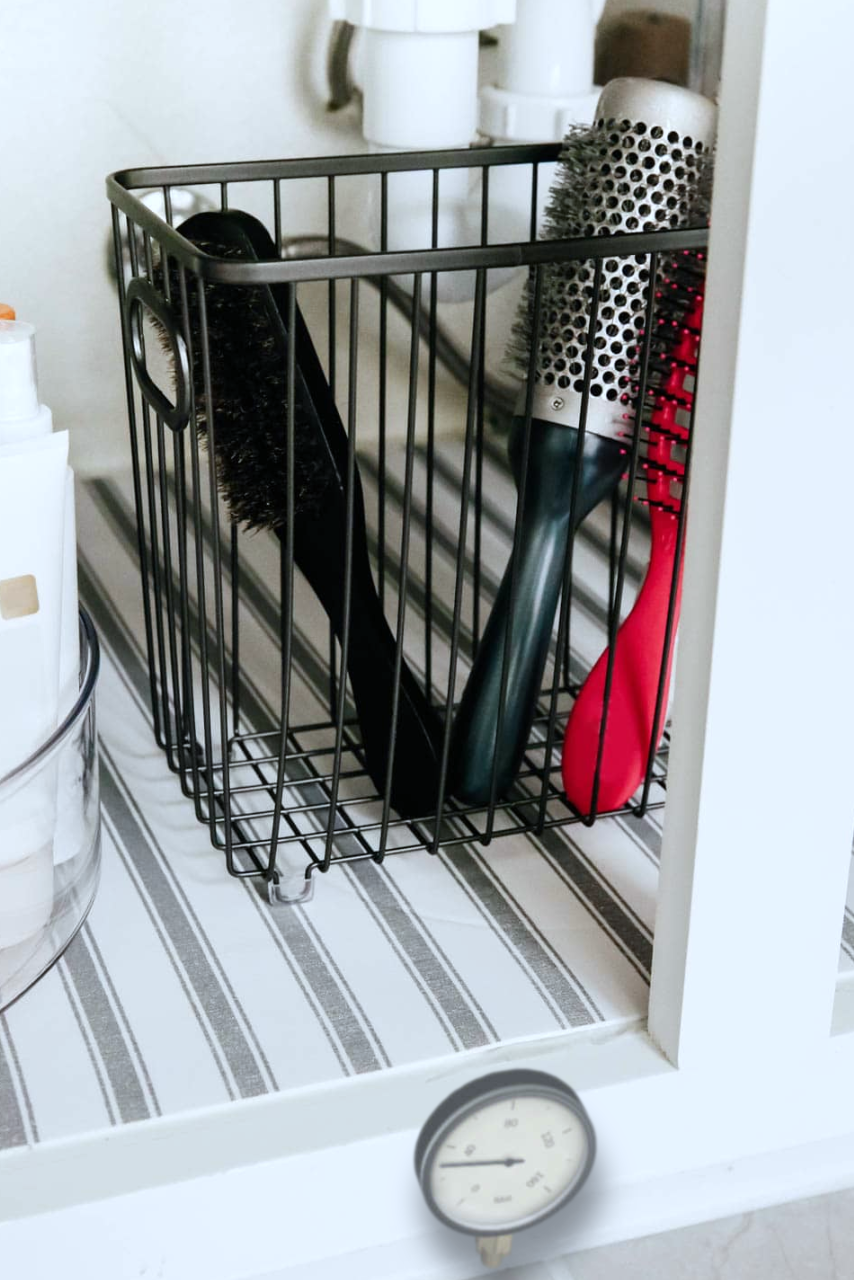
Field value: {"value": 30, "unit": "bar"}
